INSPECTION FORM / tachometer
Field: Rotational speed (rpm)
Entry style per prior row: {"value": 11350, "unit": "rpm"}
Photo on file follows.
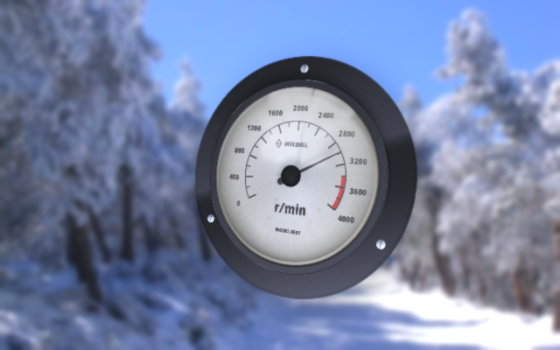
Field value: {"value": 3000, "unit": "rpm"}
